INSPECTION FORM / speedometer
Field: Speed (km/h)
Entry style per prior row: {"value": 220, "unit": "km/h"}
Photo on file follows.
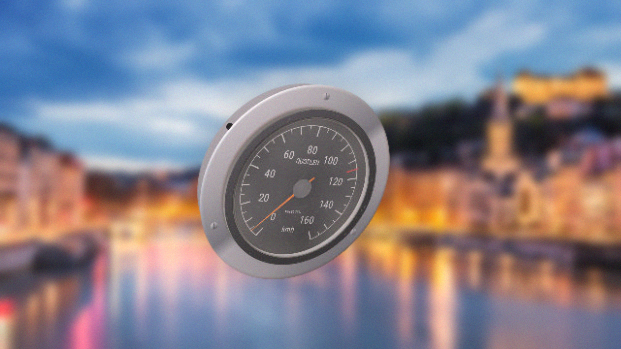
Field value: {"value": 5, "unit": "km/h"}
